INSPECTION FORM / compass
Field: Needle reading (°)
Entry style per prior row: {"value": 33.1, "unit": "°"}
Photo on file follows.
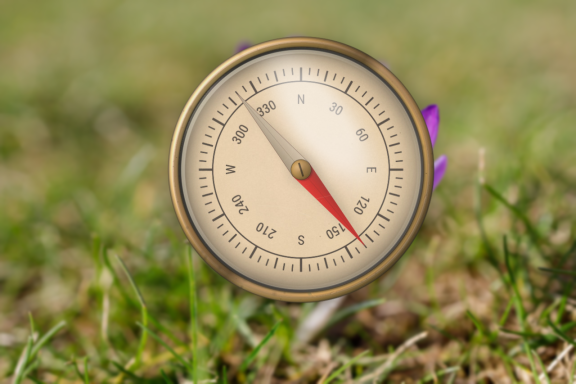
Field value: {"value": 140, "unit": "°"}
